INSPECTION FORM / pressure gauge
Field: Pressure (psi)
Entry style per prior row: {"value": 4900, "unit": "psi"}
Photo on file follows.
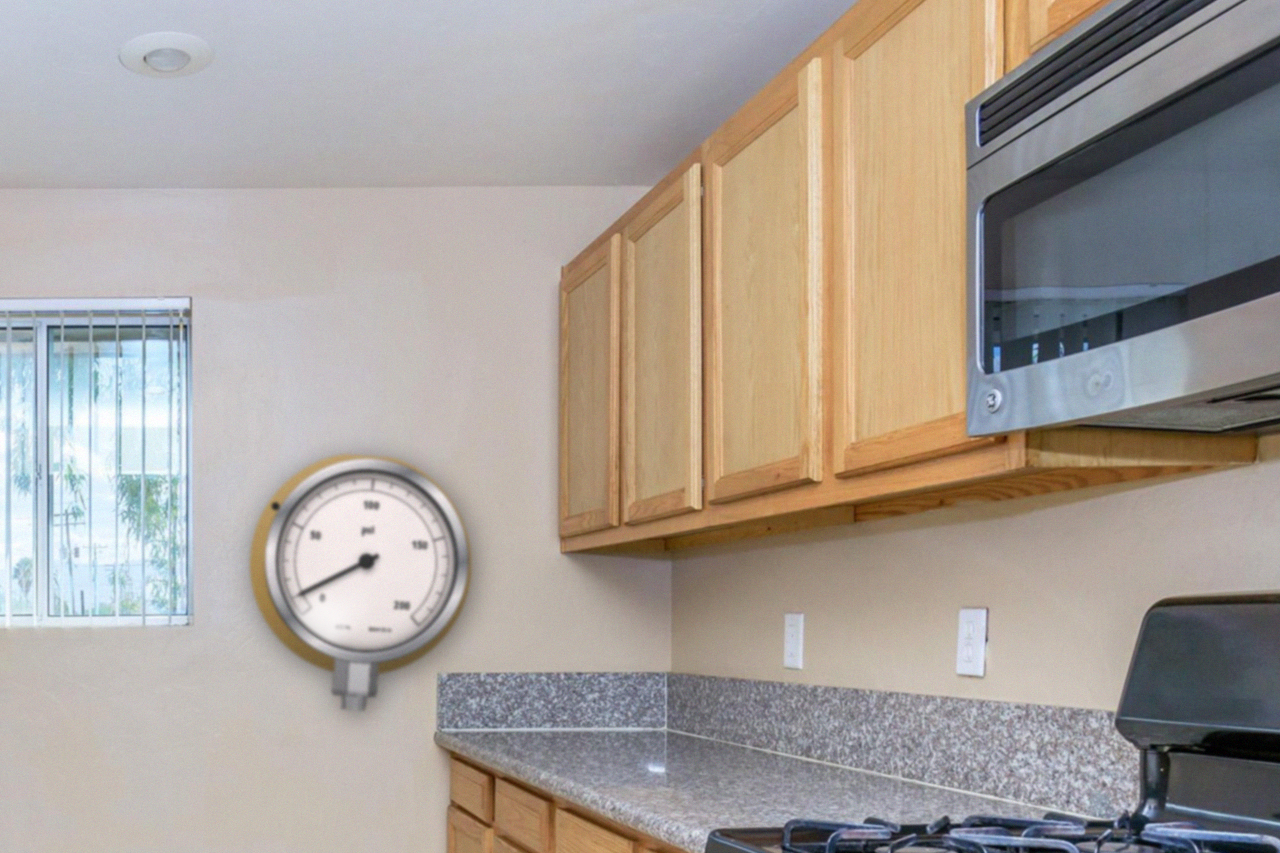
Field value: {"value": 10, "unit": "psi"}
